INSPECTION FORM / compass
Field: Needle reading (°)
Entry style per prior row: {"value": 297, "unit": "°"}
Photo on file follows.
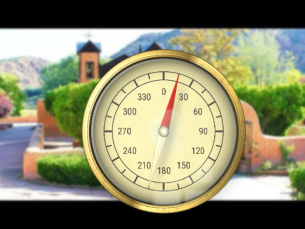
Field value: {"value": 15, "unit": "°"}
